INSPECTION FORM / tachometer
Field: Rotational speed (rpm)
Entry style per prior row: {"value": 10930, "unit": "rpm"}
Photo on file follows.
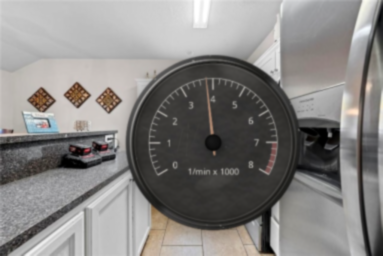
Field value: {"value": 3800, "unit": "rpm"}
